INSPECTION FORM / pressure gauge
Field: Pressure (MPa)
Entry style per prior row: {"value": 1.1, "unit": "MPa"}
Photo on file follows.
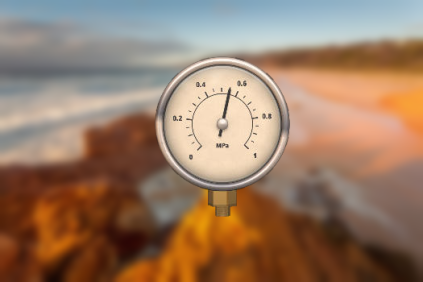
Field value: {"value": 0.55, "unit": "MPa"}
